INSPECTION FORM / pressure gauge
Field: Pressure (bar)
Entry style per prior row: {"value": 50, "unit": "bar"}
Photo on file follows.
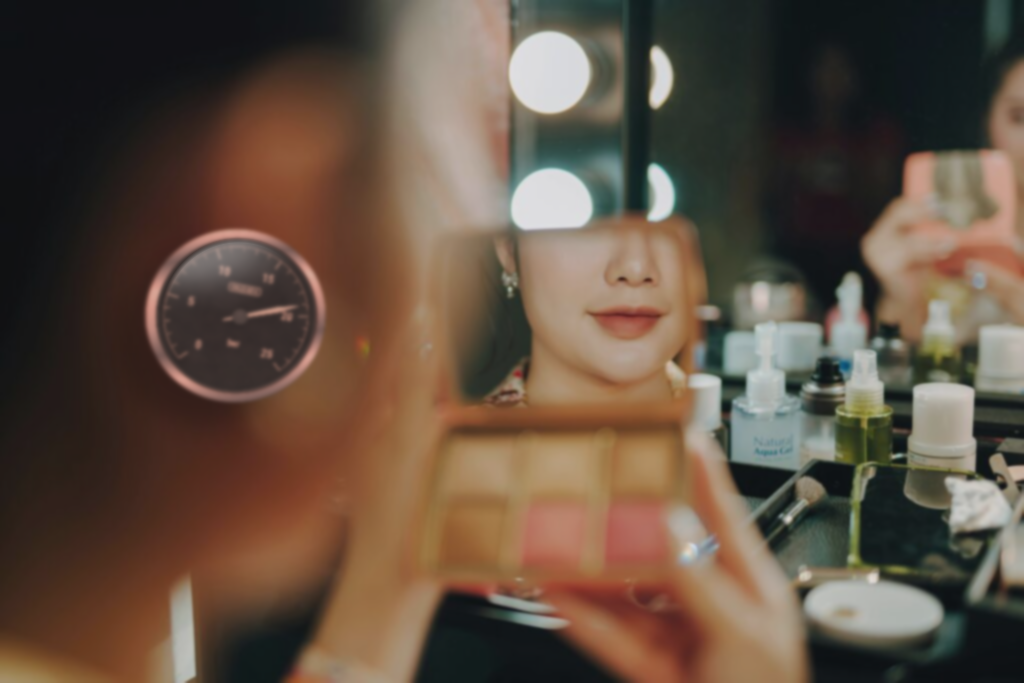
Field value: {"value": 19, "unit": "bar"}
